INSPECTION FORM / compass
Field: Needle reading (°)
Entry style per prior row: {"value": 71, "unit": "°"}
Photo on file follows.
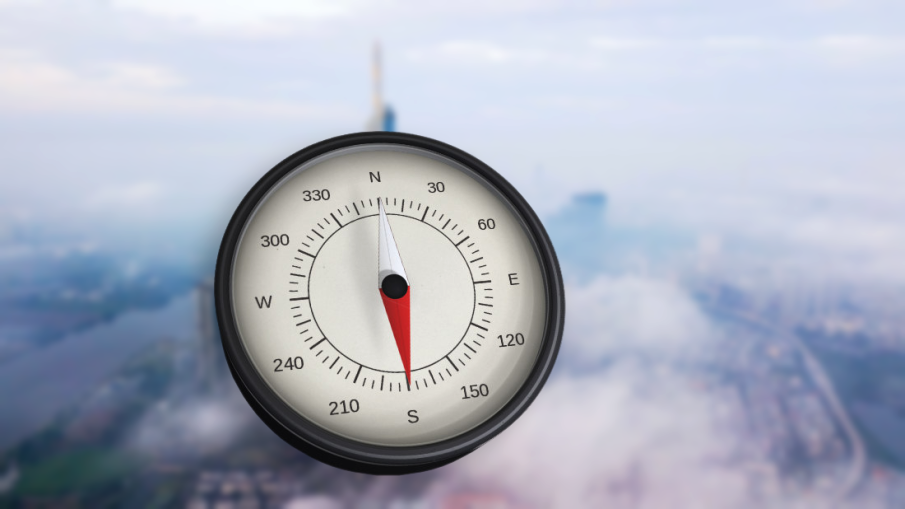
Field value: {"value": 180, "unit": "°"}
